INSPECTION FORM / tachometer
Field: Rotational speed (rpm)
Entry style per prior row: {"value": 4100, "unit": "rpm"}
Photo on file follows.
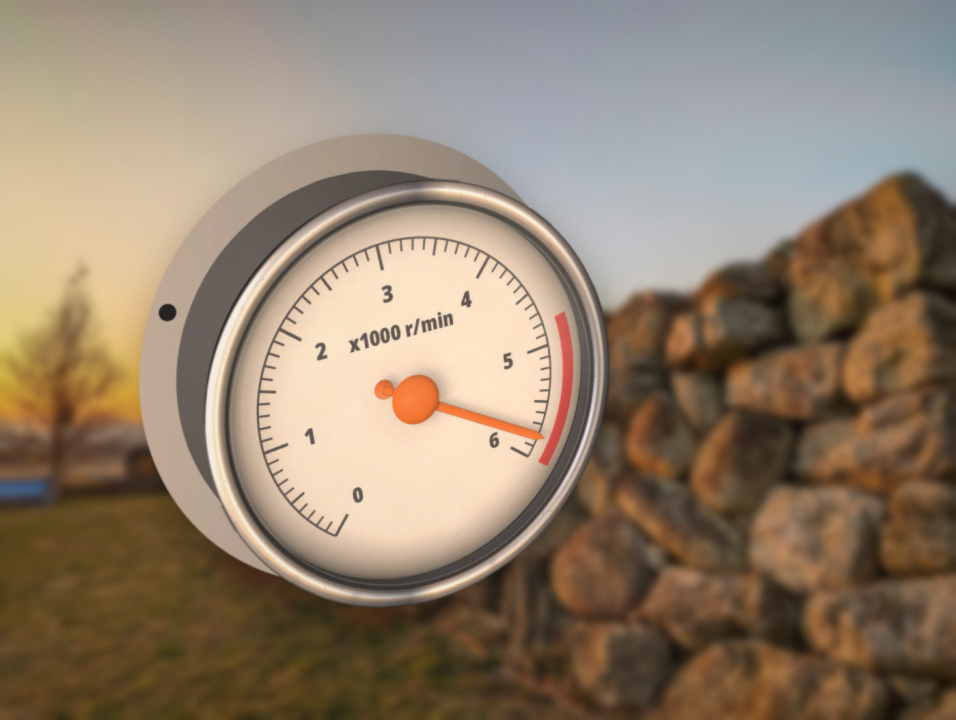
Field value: {"value": 5800, "unit": "rpm"}
